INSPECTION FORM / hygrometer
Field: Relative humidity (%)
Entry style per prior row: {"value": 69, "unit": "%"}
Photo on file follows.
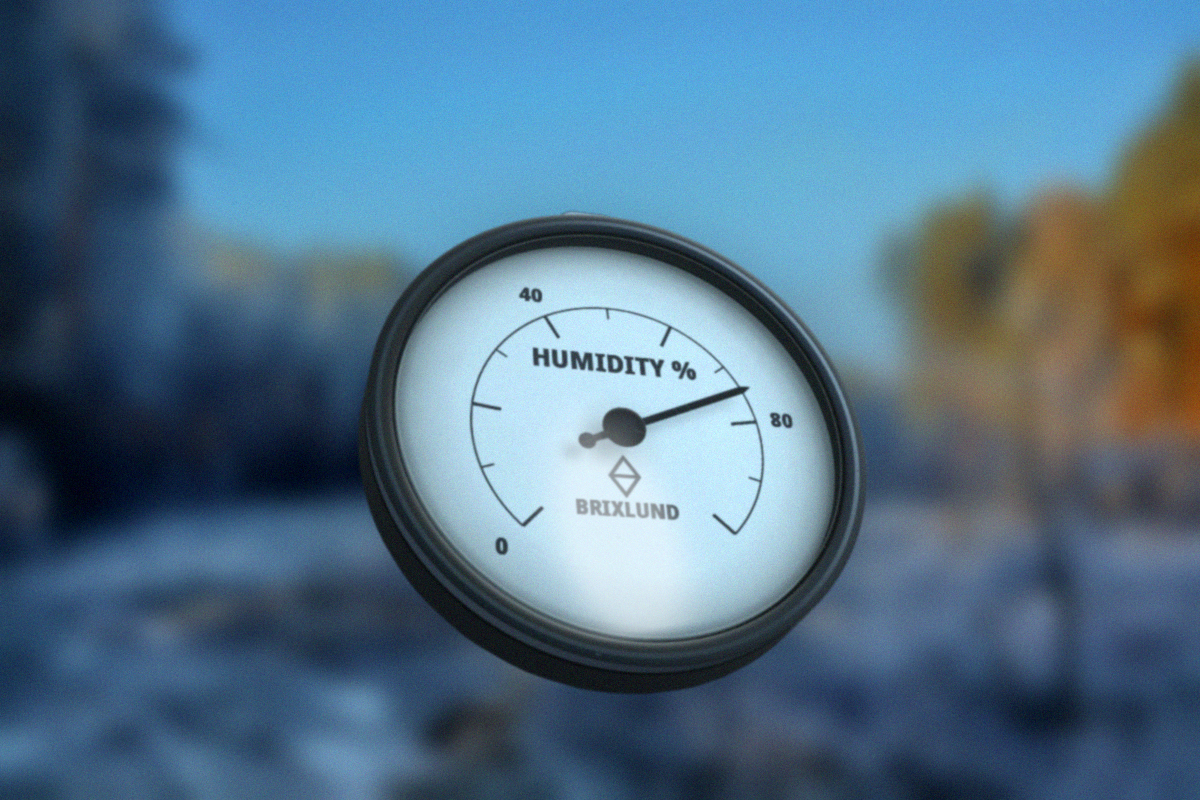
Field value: {"value": 75, "unit": "%"}
